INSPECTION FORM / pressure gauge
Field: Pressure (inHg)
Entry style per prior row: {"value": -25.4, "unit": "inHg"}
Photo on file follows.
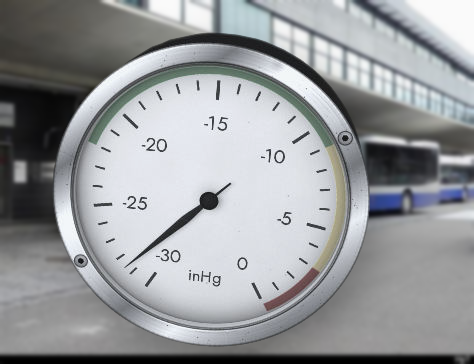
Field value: {"value": -28.5, "unit": "inHg"}
